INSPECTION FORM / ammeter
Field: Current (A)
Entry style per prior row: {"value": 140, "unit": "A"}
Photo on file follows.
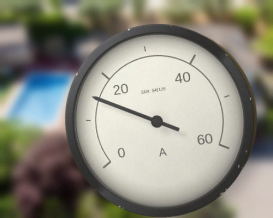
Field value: {"value": 15, "unit": "A"}
